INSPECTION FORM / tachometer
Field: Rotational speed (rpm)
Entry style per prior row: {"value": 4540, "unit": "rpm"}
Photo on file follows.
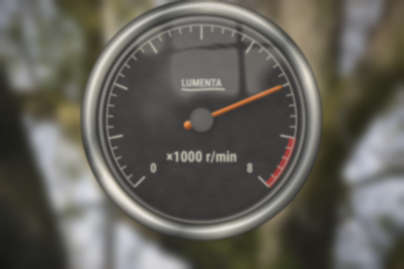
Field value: {"value": 6000, "unit": "rpm"}
